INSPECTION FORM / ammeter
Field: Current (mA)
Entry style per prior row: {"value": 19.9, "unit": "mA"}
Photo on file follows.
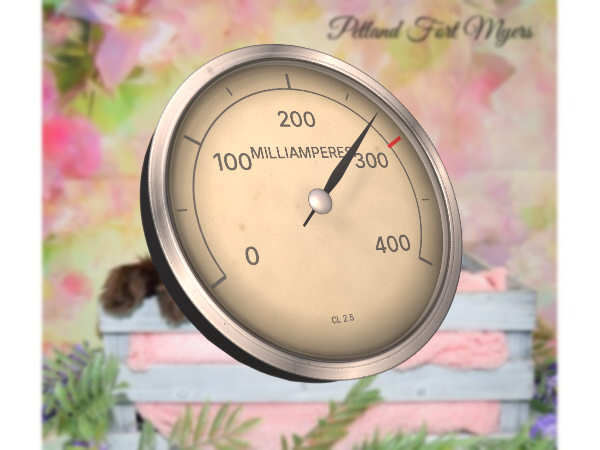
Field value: {"value": 275, "unit": "mA"}
